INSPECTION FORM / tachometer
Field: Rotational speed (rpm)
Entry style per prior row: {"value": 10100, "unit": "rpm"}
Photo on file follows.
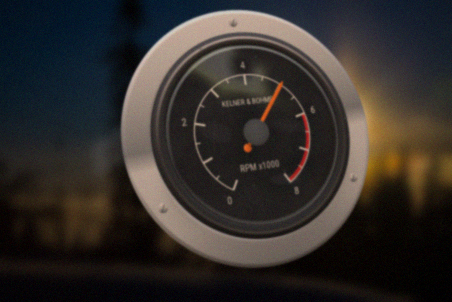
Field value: {"value": 5000, "unit": "rpm"}
